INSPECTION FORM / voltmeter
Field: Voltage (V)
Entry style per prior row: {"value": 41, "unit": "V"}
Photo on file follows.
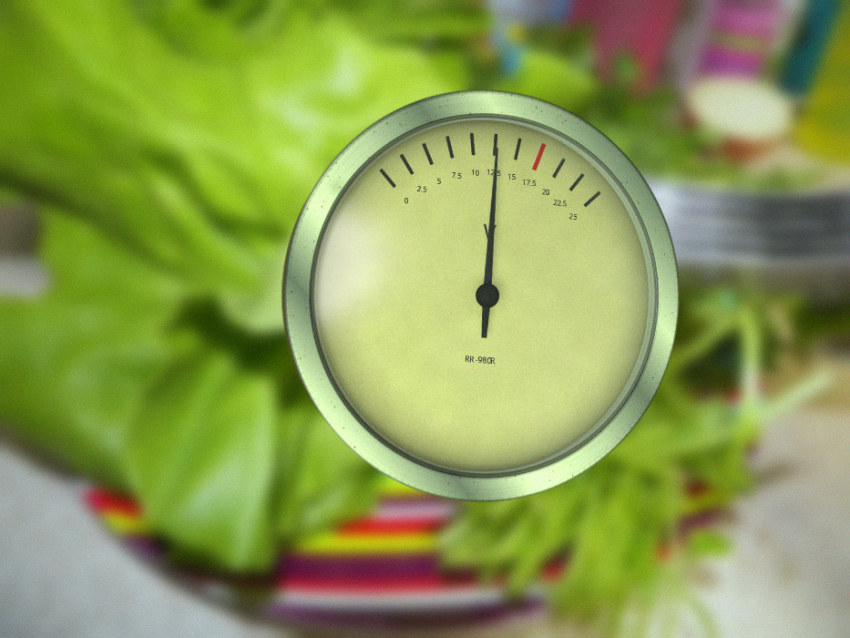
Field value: {"value": 12.5, "unit": "V"}
